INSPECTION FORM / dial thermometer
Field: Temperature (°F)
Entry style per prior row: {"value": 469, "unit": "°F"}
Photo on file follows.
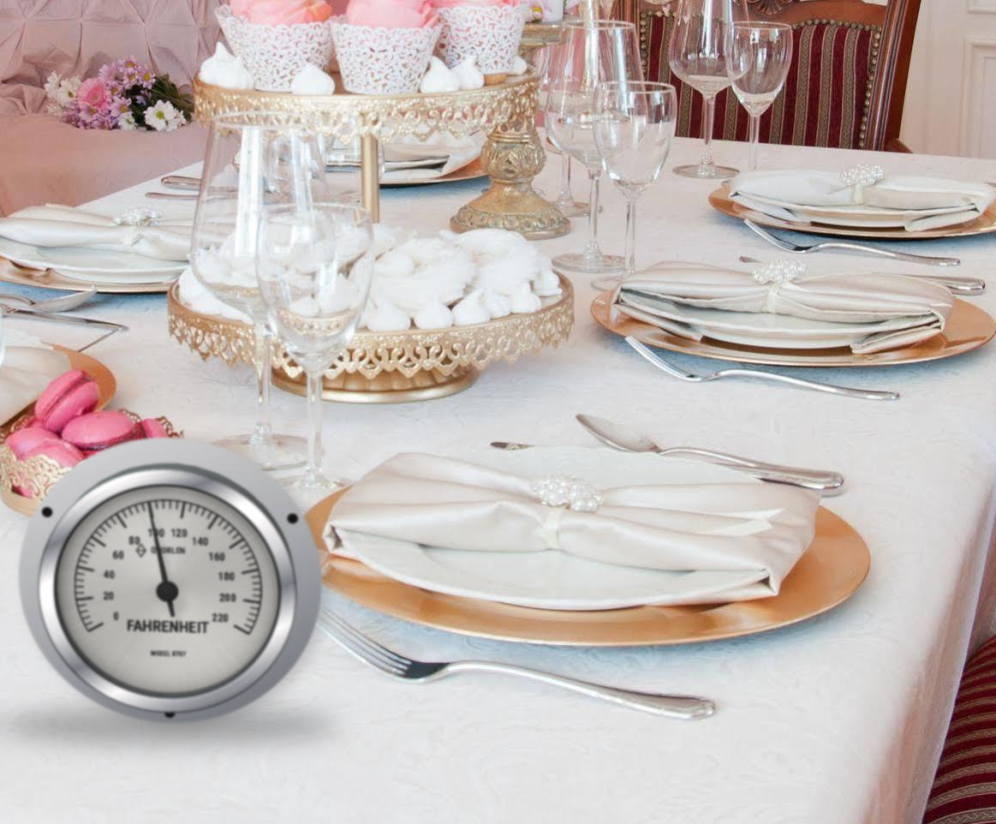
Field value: {"value": 100, "unit": "°F"}
